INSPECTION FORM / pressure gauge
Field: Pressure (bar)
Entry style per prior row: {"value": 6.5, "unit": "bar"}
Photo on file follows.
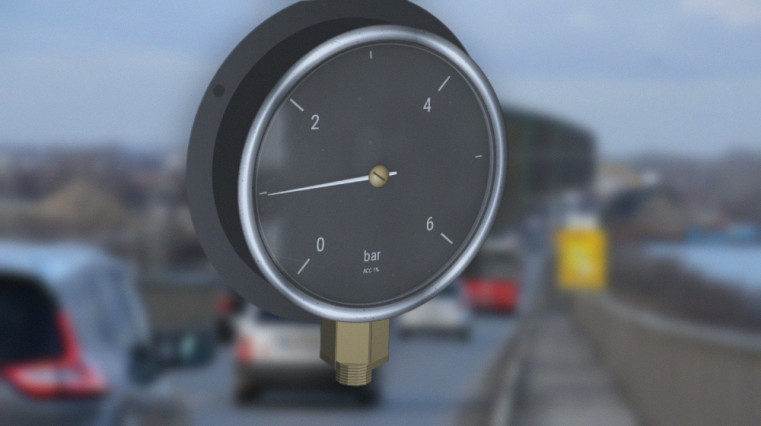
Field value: {"value": 1, "unit": "bar"}
